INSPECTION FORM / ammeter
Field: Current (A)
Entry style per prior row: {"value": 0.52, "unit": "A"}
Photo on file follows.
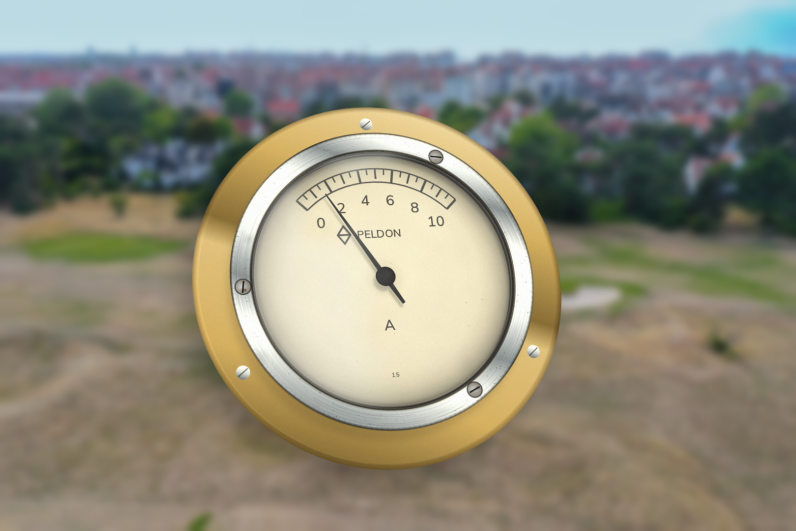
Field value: {"value": 1.5, "unit": "A"}
